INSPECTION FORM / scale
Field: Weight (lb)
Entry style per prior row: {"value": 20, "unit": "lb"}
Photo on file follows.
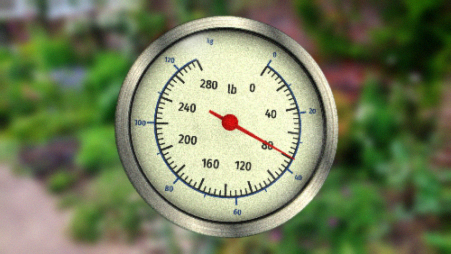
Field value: {"value": 80, "unit": "lb"}
